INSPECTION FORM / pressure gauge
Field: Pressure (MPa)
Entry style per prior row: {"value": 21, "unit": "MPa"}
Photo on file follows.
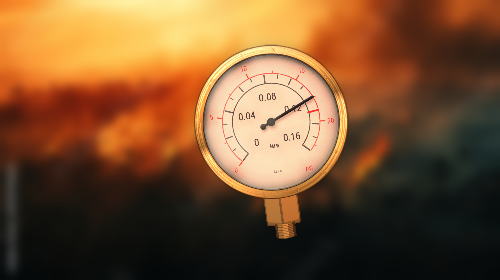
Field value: {"value": 0.12, "unit": "MPa"}
